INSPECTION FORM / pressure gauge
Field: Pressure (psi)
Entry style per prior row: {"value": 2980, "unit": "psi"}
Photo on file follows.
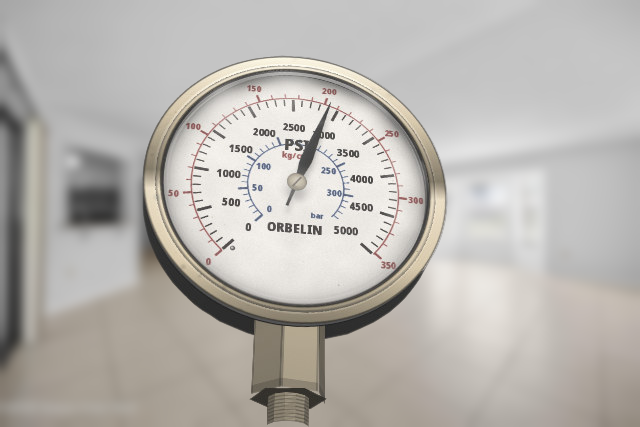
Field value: {"value": 2900, "unit": "psi"}
